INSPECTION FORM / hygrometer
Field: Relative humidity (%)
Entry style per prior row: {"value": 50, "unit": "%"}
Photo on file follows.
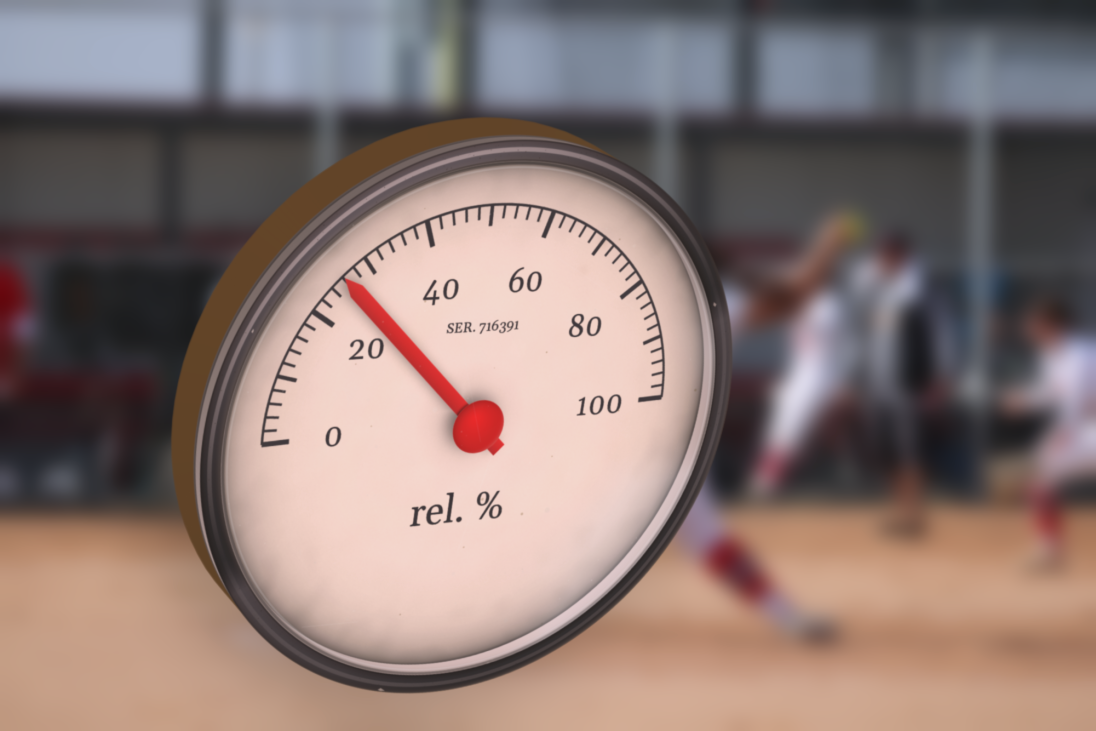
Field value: {"value": 26, "unit": "%"}
